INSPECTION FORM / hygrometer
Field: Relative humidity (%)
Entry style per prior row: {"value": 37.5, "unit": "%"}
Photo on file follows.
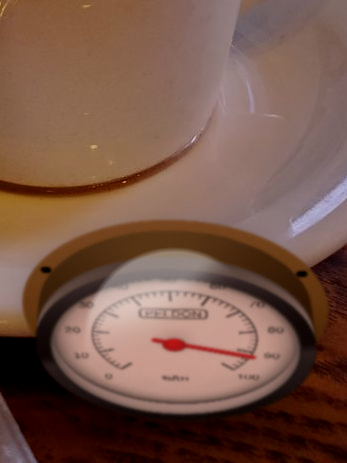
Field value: {"value": 90, "unit": "%"}
